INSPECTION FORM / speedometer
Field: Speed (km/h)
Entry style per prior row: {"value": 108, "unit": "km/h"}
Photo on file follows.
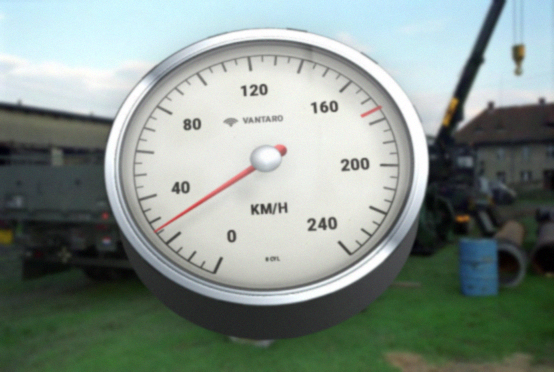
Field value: {"value": 25, "unit": "km/h"}
